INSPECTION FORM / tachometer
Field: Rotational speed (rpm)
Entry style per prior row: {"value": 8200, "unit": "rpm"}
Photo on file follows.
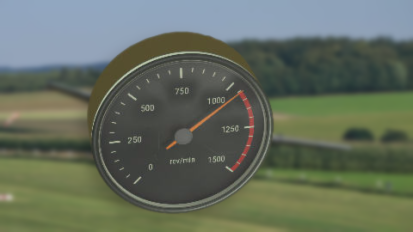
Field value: {"value": 1050, "unit": "rpm"}
